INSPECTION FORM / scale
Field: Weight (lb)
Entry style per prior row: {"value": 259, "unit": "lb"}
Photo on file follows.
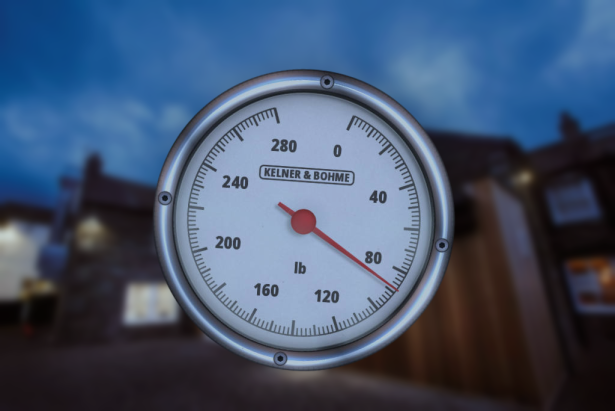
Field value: {"value": 88, "unit": "lb"}
